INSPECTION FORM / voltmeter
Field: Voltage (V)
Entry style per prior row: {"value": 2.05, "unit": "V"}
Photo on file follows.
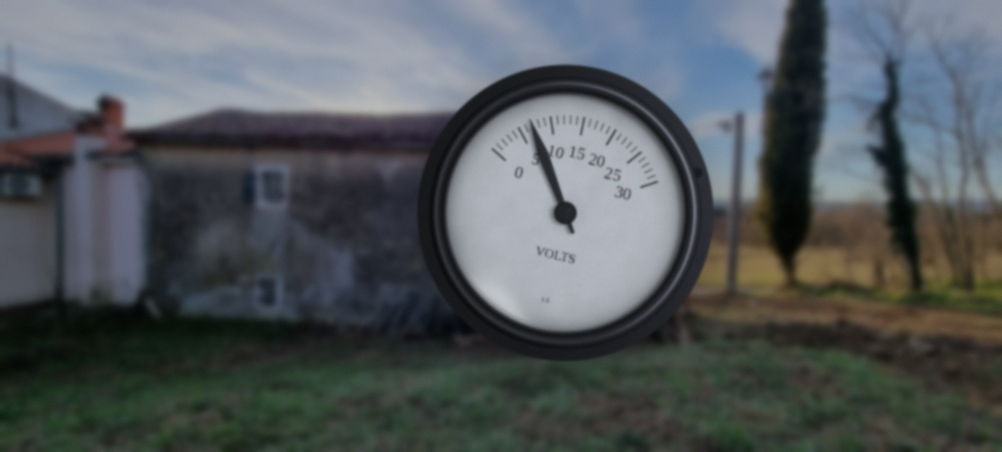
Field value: {"value": 7, "unit": "V"}
